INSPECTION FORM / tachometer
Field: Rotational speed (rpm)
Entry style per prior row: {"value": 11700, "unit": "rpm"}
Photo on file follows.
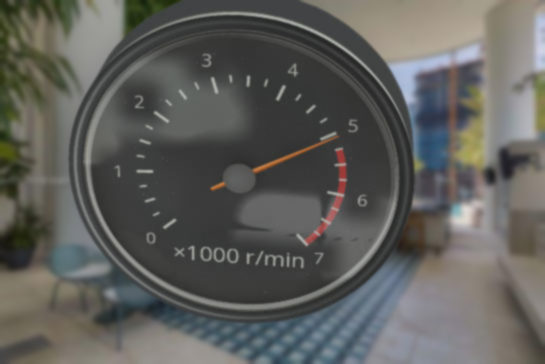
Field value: {"value": 5000, "unit": "rpm"}
